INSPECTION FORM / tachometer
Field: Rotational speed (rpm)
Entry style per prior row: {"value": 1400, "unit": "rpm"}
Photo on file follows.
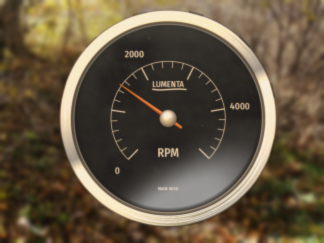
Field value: {"value": 1500, "unit": "rpm"}
